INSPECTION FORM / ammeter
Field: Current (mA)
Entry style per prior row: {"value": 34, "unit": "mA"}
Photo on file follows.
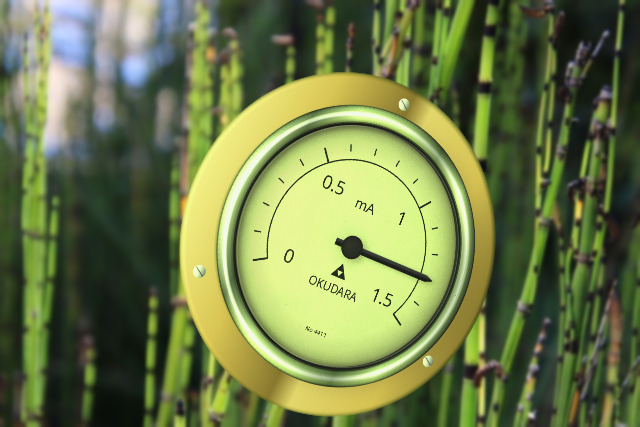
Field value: {"value": 1.3, "unit": "mA"}
